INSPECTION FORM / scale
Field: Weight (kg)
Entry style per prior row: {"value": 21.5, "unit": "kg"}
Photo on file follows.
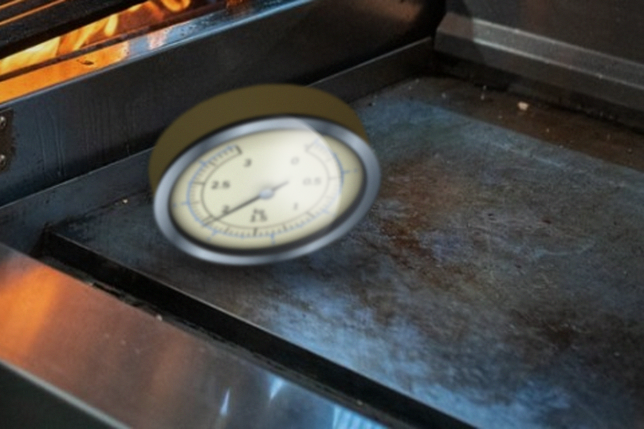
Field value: {"value": 2, "unit": "kg"}
